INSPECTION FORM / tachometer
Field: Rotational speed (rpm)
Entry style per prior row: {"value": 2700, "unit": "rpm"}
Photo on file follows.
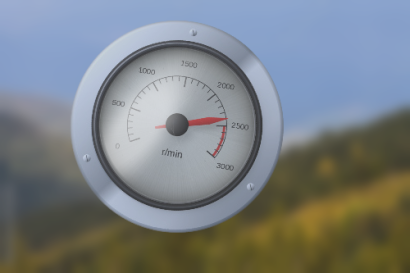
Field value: {"value": 2400, "unit": "rpm"}
